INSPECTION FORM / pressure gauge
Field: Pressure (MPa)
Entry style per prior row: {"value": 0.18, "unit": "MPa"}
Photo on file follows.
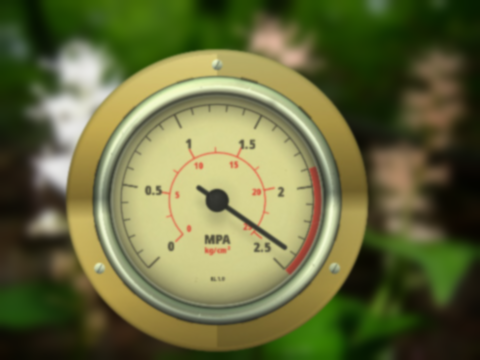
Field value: {"value": 2.4, "unit": "MPa"}
